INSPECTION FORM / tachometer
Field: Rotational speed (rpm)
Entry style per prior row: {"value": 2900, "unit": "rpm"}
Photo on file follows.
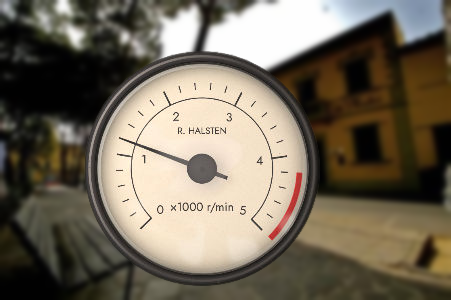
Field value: {"value": 1200, "unit": "rpm"}
